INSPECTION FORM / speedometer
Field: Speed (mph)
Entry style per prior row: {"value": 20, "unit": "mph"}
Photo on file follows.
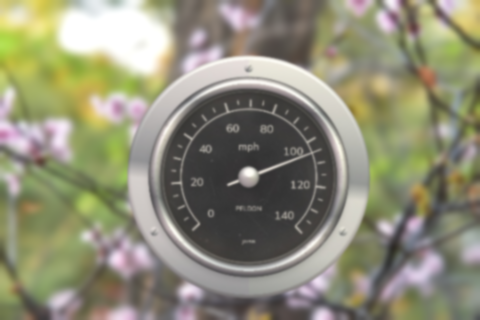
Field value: {"value": 105, "unit": "mph"}
